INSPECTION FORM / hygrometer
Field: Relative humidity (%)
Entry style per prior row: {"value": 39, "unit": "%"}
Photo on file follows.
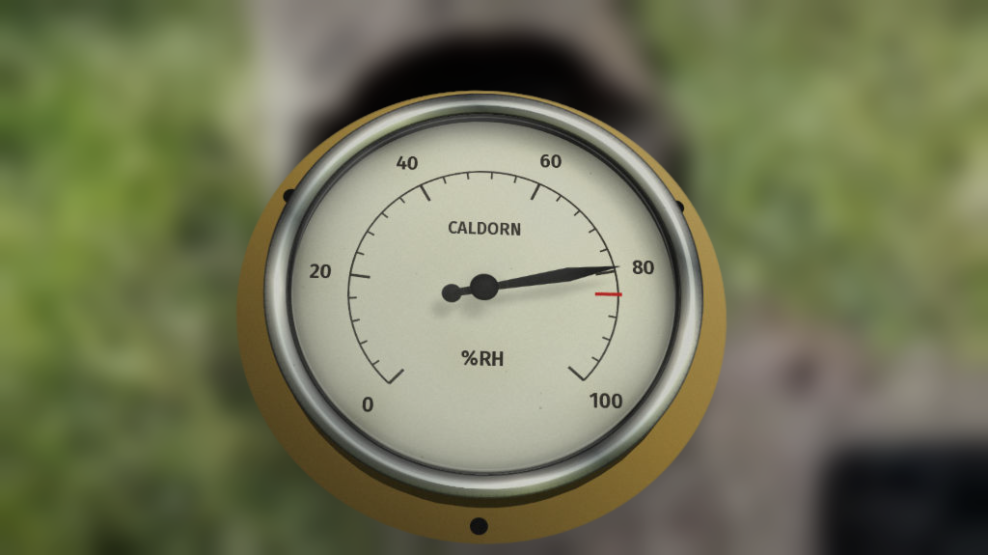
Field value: {"value": 80, "unit": "%"}
